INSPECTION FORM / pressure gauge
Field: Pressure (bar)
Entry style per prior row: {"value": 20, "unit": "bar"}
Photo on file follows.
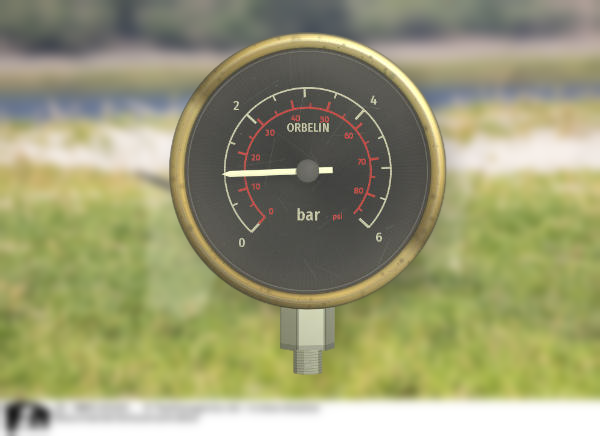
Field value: {"value": 1, "unit": "bar"}
